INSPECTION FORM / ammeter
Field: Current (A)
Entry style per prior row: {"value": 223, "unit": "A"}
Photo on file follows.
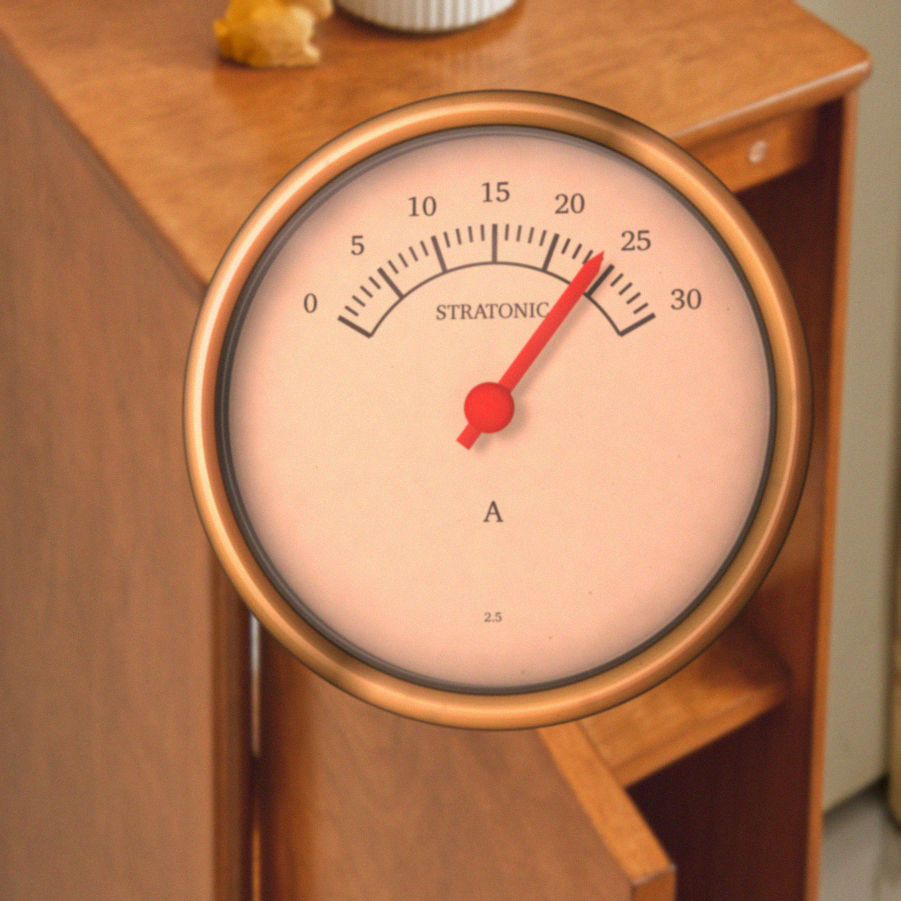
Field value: {"value": 24, "unit": "A"}
